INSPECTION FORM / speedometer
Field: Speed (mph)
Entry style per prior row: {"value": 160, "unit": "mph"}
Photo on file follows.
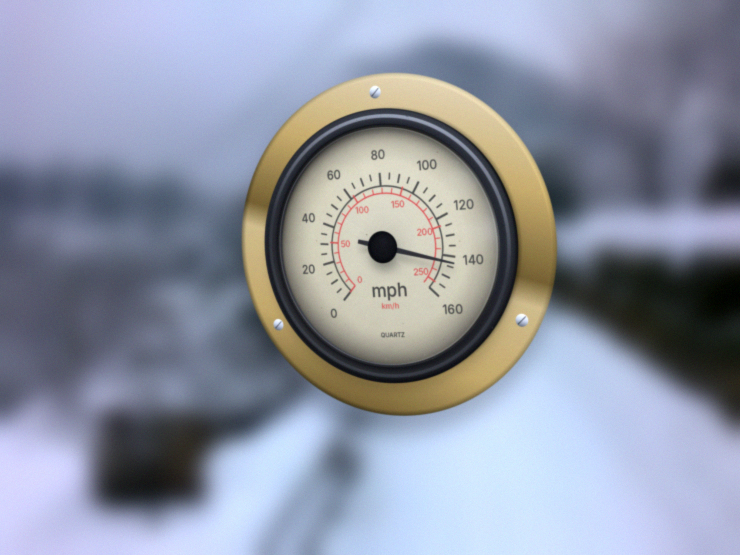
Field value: {"value": 142.5, "unit": "mph"}
